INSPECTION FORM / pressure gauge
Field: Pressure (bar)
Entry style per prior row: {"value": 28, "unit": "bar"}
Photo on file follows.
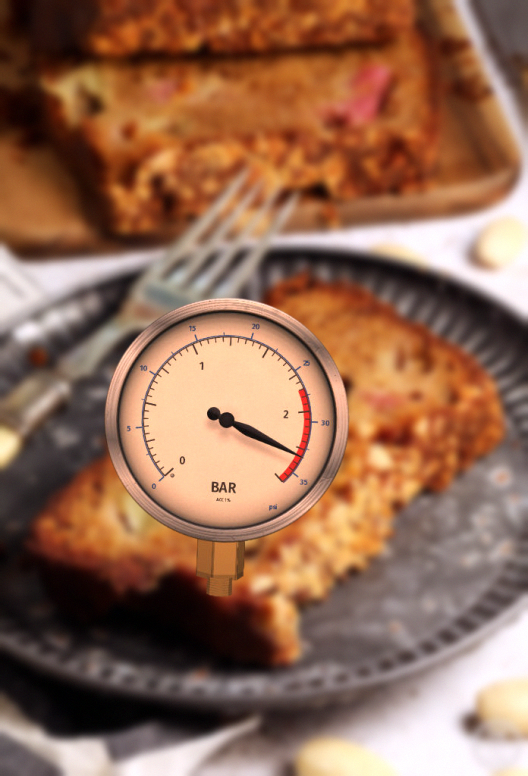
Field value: {"value": 2.3, "unit": "bar"}
